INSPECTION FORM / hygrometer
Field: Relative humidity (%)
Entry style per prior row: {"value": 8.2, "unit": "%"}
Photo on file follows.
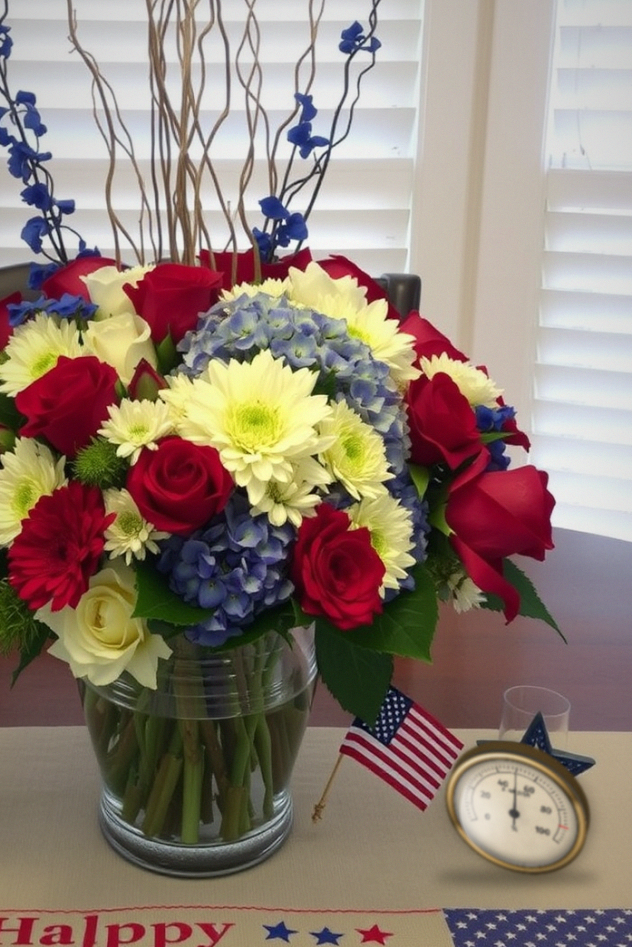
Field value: {"value": 50, "unit": "%"}
